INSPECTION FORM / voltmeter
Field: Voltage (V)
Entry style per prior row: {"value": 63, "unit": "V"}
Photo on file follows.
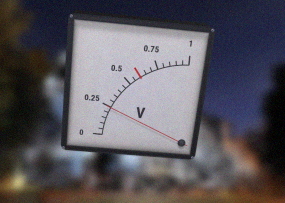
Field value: {"value": 0.25, "unit": "V"}
